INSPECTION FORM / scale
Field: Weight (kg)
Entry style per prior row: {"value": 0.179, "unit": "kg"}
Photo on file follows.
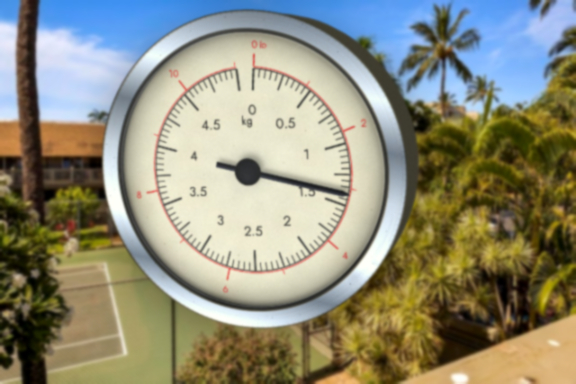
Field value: {"value": 1.4, "unit": "kg"}
